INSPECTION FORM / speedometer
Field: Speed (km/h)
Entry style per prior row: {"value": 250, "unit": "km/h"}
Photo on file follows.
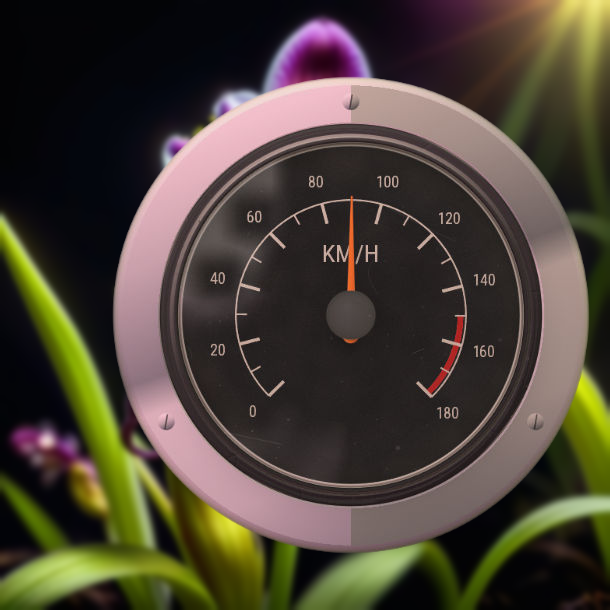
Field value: {"value": 90, "unit": "km/h"}
